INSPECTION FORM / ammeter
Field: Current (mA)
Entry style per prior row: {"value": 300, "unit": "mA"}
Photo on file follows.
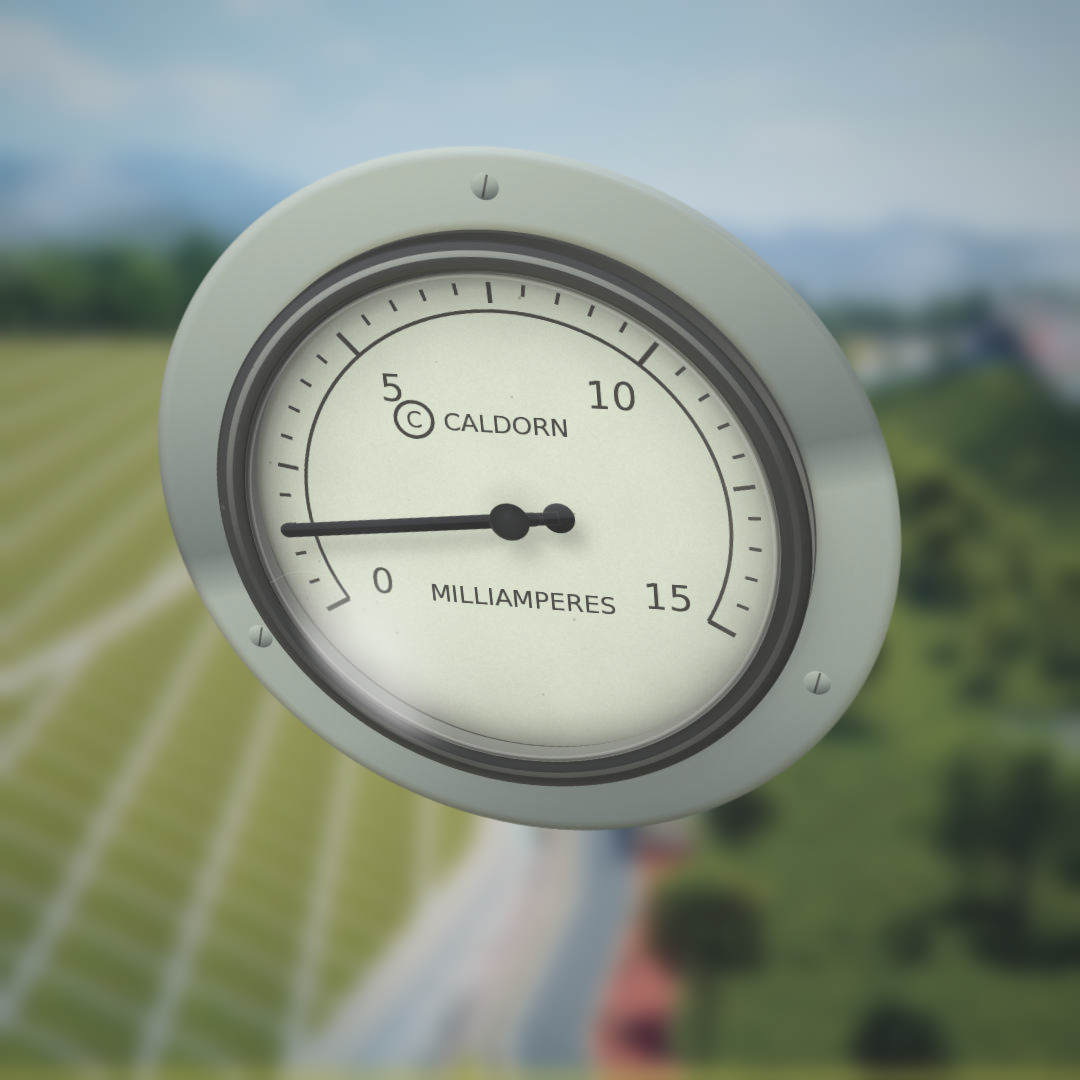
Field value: {"value": 1.5, "unit": "mA"}
